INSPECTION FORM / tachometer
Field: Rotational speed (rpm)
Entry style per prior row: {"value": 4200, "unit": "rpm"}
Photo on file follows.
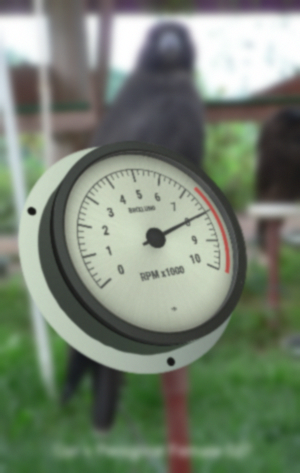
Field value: {"value": 8000, "unit": "rpm"}
